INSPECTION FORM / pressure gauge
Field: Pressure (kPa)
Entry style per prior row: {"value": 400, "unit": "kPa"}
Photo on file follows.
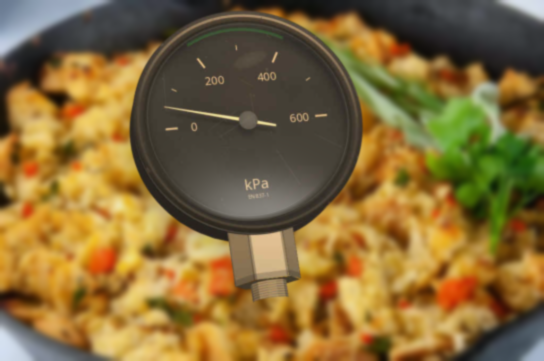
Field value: {"value": 50, "unit": "kPa"}
